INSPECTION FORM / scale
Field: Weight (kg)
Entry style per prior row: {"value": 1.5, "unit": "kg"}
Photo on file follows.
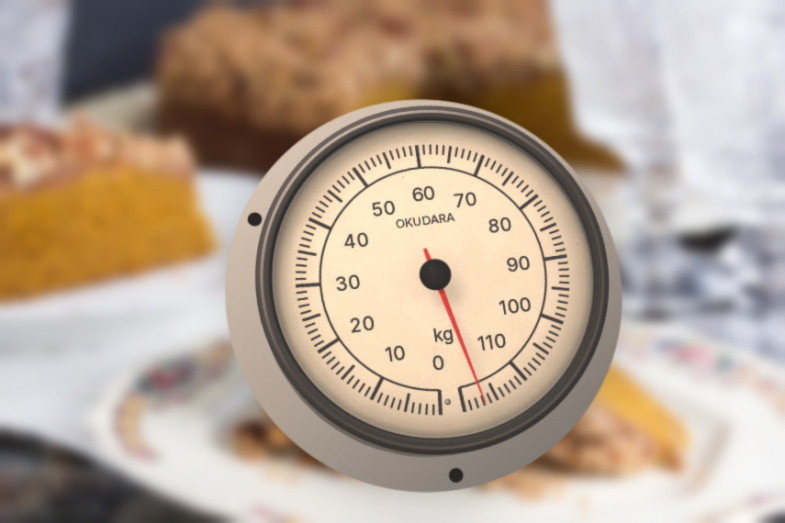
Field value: {"value": 117, "unit": "kg"}
